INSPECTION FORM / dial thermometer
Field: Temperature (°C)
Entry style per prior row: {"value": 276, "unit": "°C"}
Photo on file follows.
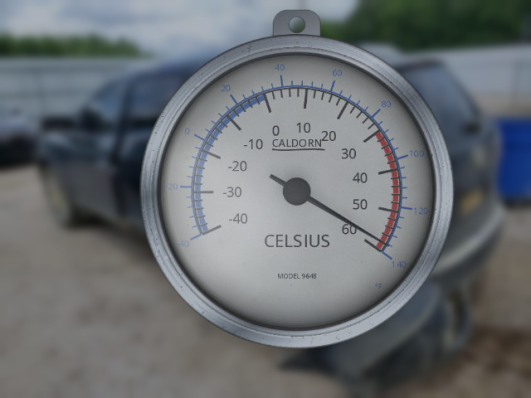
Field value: {"value": 58, "unit": "°C"}
